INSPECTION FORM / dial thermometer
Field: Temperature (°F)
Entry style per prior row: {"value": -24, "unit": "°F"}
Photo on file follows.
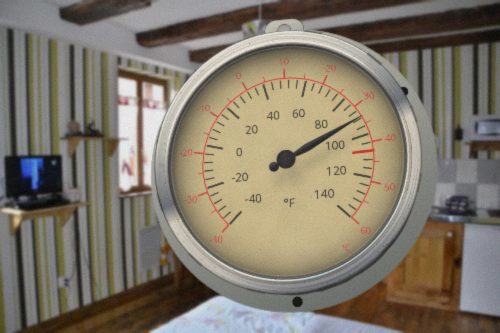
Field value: {"value": 92, "unit": "°F"}
